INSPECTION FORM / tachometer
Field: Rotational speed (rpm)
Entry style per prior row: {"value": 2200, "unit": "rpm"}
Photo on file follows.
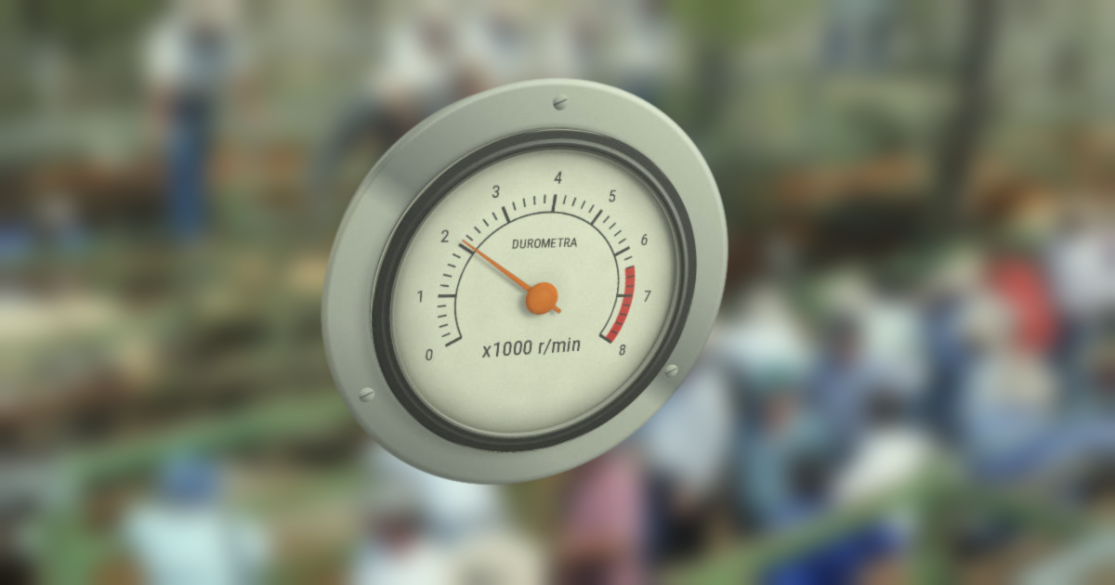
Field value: {"value": 2100, "unit": "rpm"}
